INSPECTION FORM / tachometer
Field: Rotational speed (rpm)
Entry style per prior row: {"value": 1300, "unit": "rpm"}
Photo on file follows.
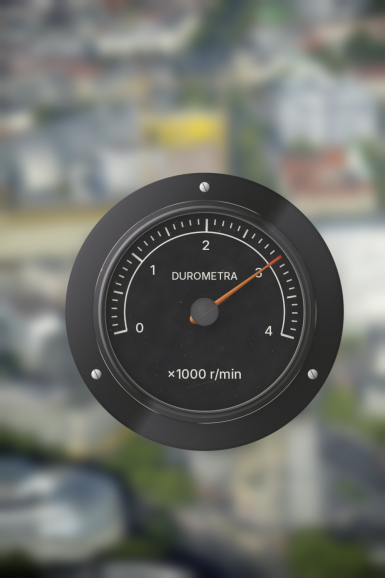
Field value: {"value": 3000, "unit": "rpm"}
